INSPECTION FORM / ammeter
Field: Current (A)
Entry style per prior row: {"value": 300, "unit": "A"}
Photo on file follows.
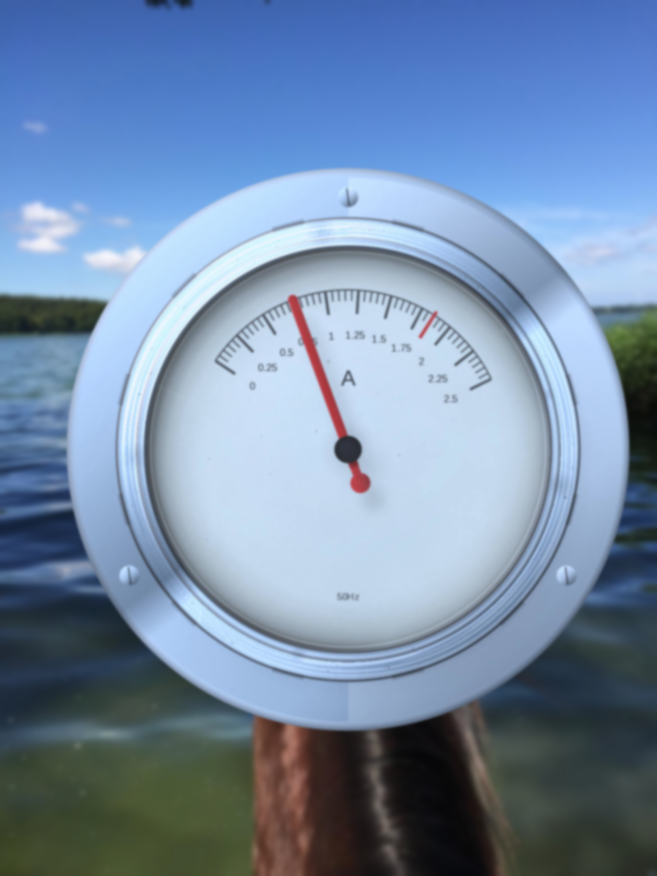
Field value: {"value": 0.75, "unit": "A"}
